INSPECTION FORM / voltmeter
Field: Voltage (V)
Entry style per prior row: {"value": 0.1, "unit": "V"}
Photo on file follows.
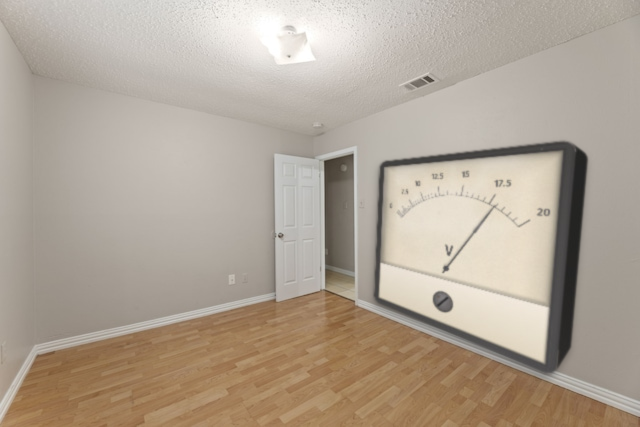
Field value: {"value": 18, "unit": "V"}
